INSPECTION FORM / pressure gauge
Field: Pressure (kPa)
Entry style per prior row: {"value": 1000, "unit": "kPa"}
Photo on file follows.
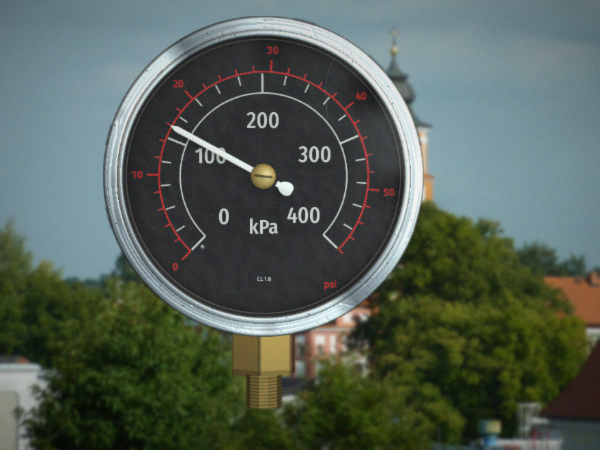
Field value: {"value": 110, "unit": "kPa"}
